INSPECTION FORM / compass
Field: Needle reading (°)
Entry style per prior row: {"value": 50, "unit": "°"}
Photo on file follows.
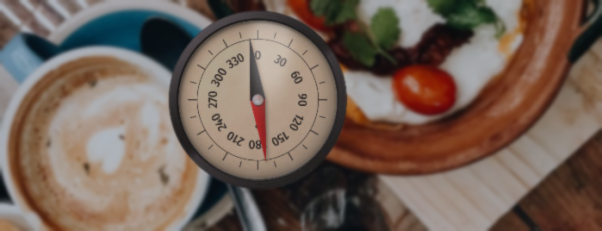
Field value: {"value": 172.5, "unit": "°"}
